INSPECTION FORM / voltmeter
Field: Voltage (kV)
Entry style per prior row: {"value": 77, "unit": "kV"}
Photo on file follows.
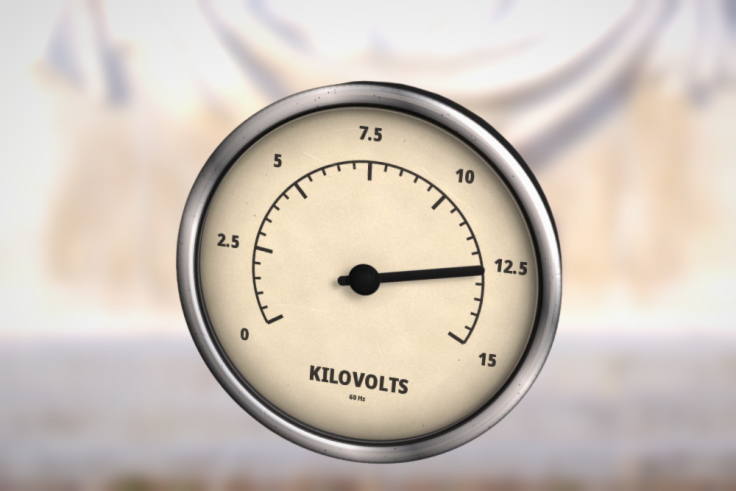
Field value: {"value": 12.5, "unit": "kV"}
